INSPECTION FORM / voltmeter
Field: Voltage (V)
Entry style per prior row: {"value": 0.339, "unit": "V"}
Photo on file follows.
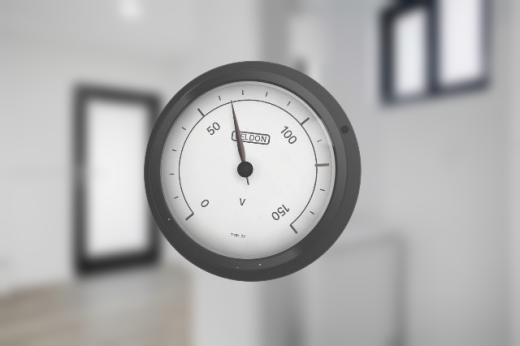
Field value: {"value": 65, "unit": "V"}
